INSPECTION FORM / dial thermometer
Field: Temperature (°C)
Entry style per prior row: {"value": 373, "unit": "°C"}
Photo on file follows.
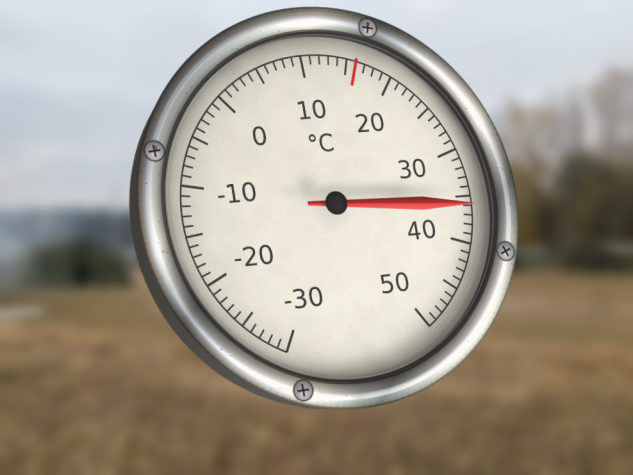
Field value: {"value": 36, "unit": "°C"}
